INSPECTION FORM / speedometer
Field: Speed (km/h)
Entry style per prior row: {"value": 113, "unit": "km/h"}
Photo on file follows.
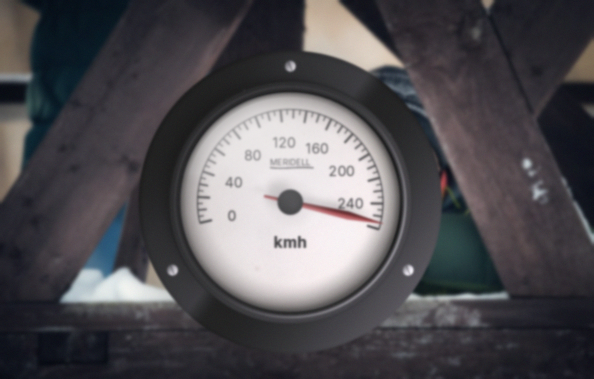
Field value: {"value": 255, "unit": "km/h"}
